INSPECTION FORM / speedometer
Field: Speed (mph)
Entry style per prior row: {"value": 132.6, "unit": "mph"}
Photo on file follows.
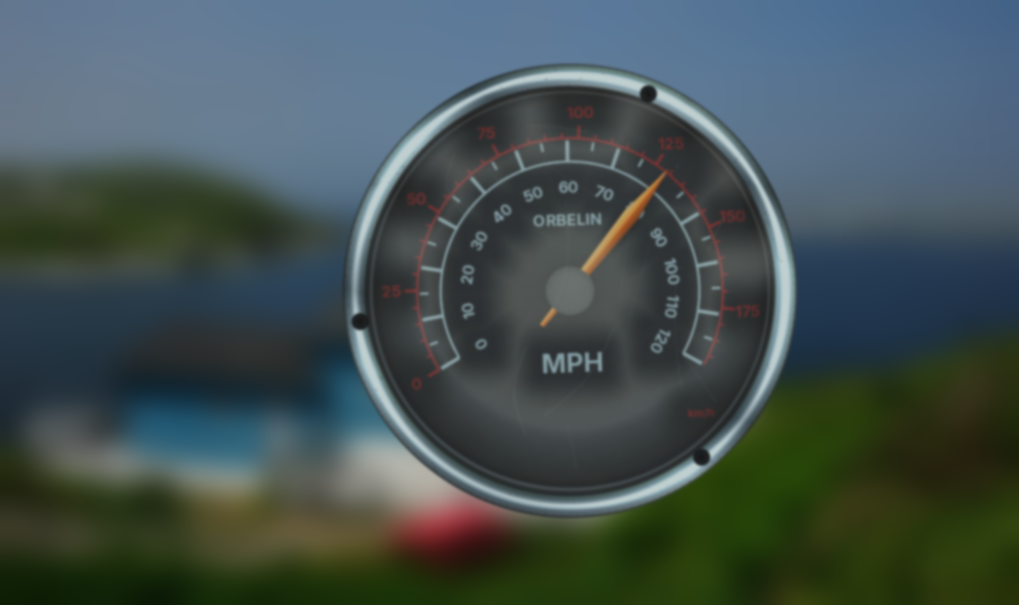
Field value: {"value": 80, "unit": "mph"}
